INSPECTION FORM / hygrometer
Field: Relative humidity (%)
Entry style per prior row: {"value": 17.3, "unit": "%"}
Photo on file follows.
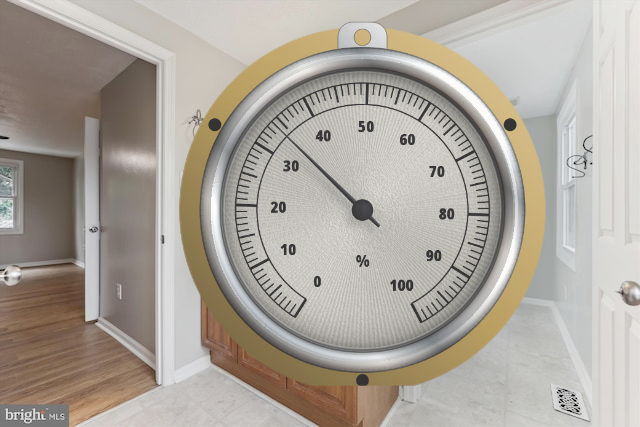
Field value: {"value": 34, "unit": "%"}
